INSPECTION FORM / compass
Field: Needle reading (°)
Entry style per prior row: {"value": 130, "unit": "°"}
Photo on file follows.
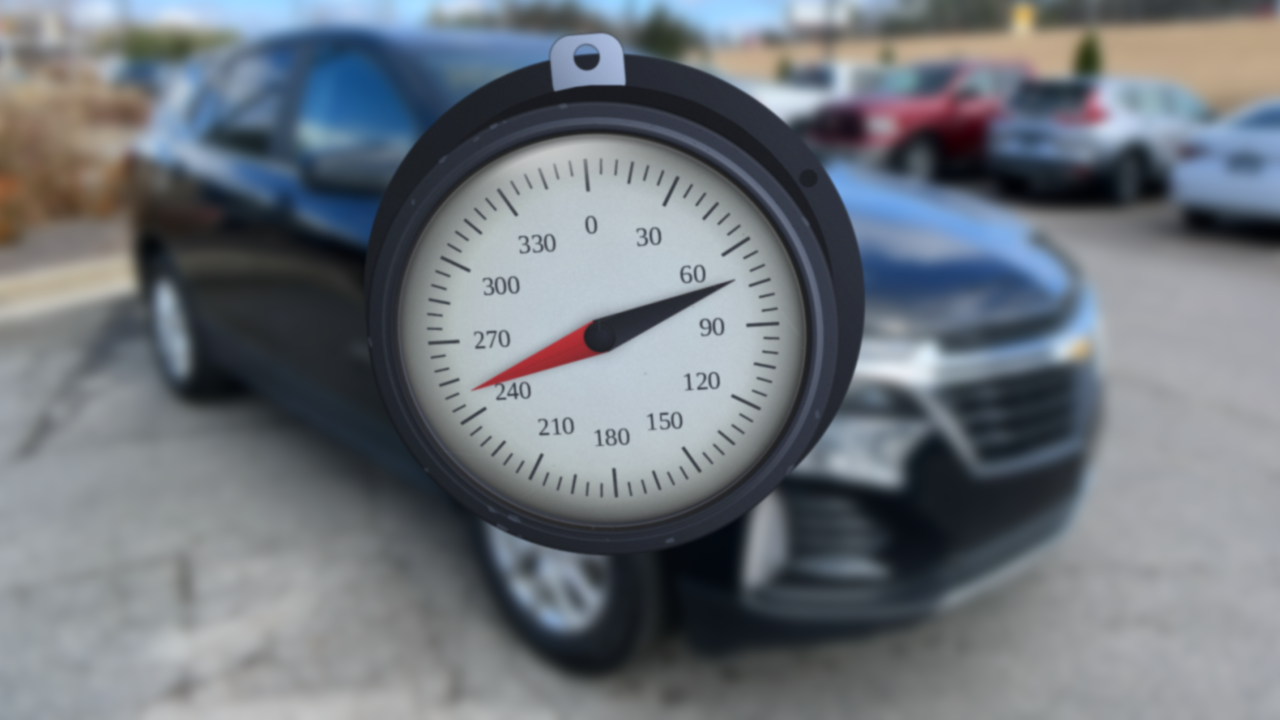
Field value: {"value": 250, "unit": "°"}
